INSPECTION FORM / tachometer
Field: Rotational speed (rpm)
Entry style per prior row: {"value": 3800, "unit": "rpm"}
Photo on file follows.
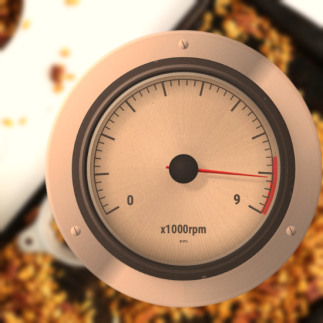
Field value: {"value": 8100, "unit": "rpm"}
